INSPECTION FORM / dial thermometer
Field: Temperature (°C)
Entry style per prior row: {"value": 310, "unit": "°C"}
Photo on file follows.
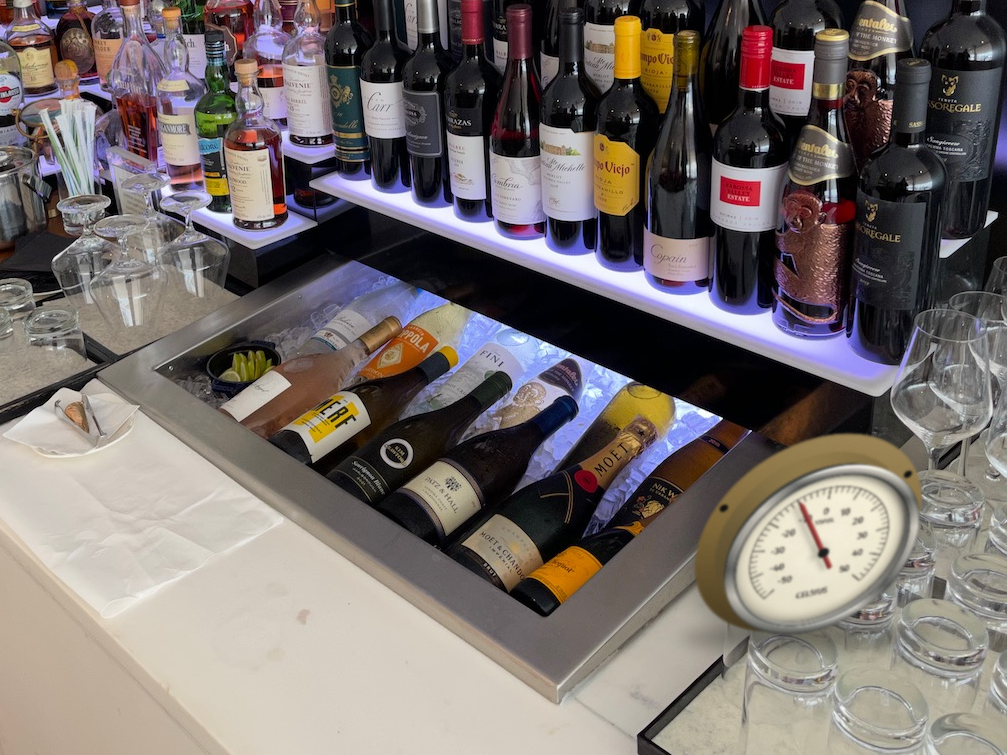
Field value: {"value": -10, "unit": "°C"}
